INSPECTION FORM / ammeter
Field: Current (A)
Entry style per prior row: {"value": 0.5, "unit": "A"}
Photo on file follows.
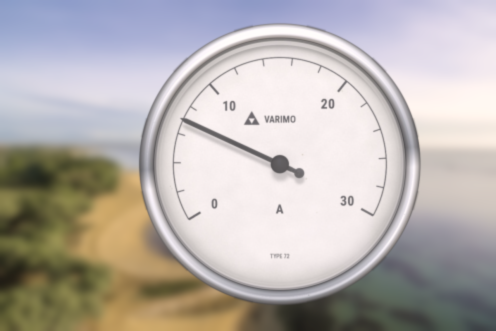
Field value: {"value": 7, "unit": "A"}
